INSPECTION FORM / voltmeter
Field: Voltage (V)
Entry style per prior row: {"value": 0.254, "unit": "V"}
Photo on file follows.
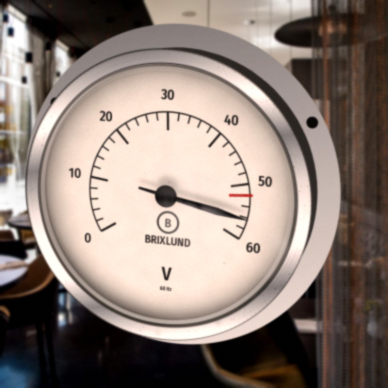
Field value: {"value": 56, "unit": "V"}
